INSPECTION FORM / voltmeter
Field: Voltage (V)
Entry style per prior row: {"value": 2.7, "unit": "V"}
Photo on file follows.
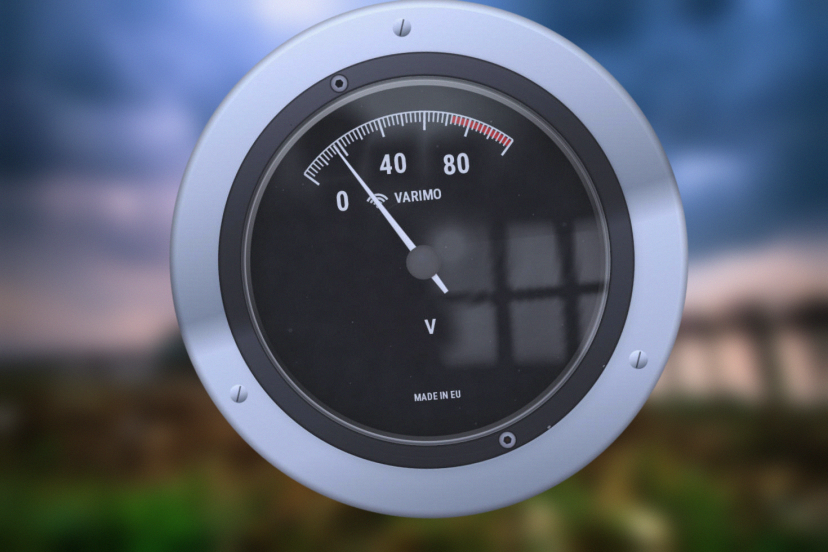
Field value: {"value": 18, "unit": "V"}
